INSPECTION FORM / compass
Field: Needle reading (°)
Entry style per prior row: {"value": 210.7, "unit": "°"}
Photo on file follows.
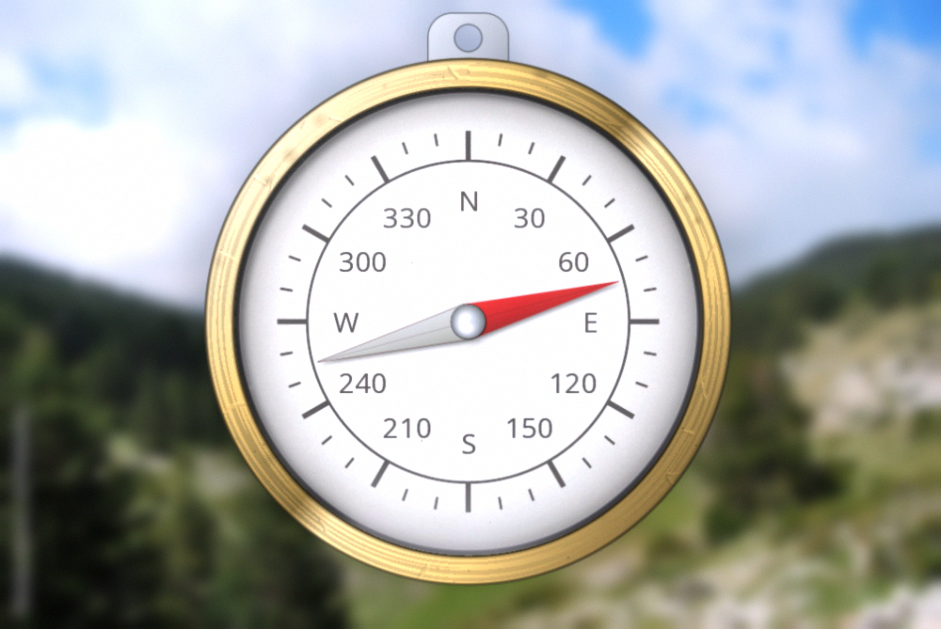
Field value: {"value": 75, "unit": "°"}
